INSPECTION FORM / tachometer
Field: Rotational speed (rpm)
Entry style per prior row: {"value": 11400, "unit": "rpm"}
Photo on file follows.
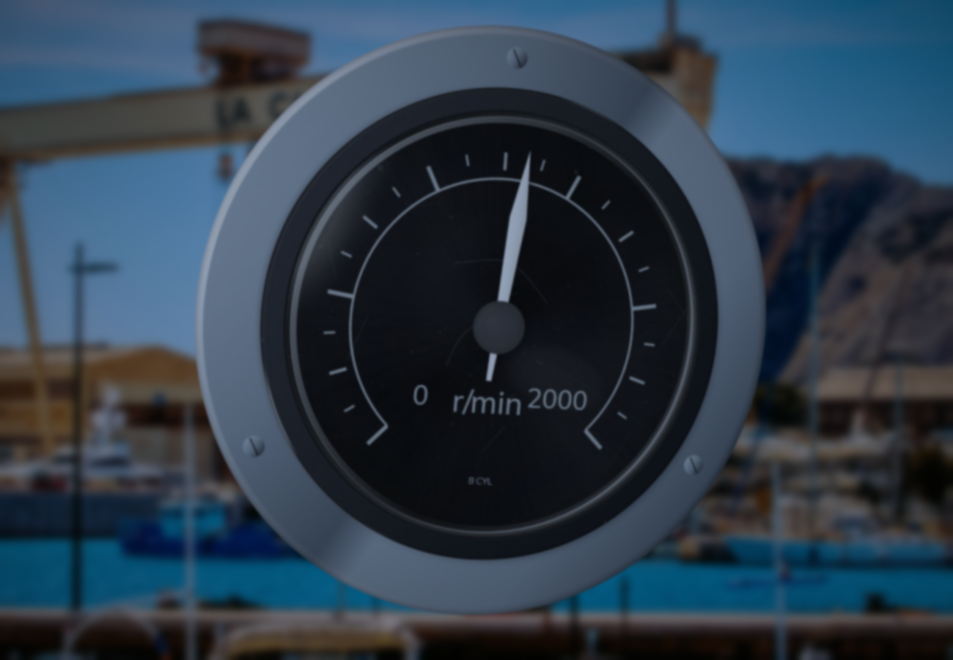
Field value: {"value": 1050, "unit": "rpm"}
